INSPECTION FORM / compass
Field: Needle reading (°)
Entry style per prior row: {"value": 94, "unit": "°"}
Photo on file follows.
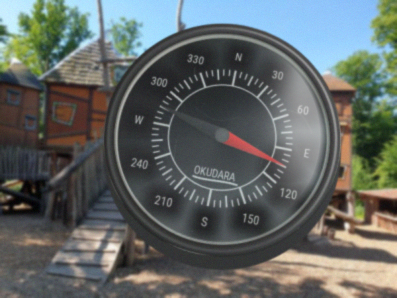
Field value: {"value": 105, "unit": "°"}
